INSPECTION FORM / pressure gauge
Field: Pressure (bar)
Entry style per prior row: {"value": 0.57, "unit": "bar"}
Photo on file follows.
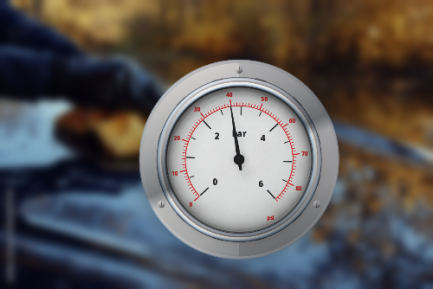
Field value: {"value": 2.75, "unit": "bar"}
